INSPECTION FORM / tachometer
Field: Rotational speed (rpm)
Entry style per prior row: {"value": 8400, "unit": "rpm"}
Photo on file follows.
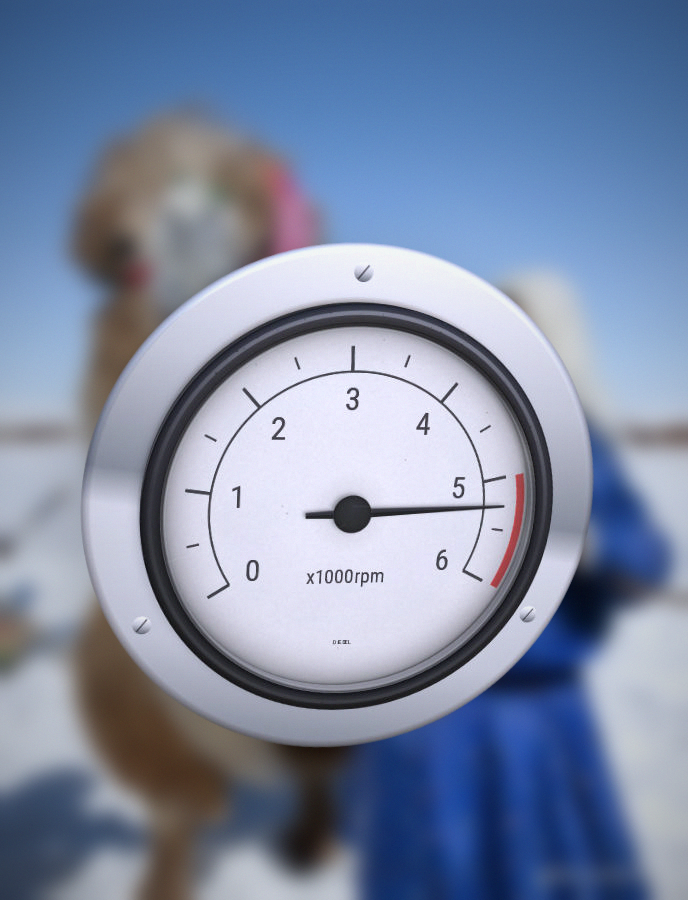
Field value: {"value": 5250, "unit": "rpm"}
